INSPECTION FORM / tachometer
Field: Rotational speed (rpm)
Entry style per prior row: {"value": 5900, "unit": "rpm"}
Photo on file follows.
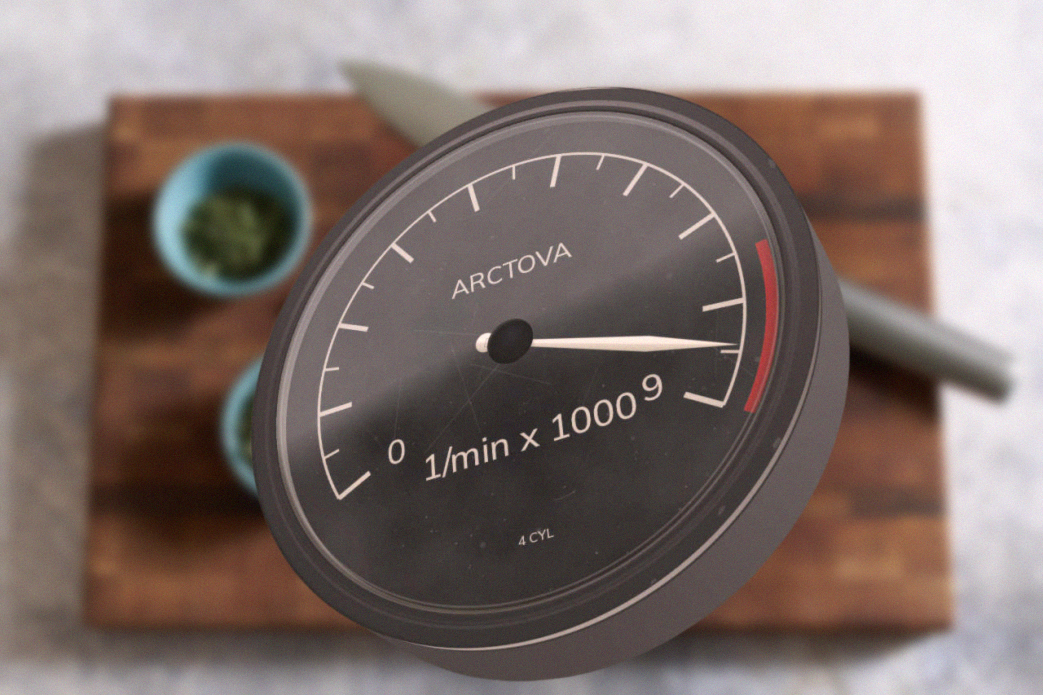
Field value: {"value": 8500, "unit": "rpm"}
